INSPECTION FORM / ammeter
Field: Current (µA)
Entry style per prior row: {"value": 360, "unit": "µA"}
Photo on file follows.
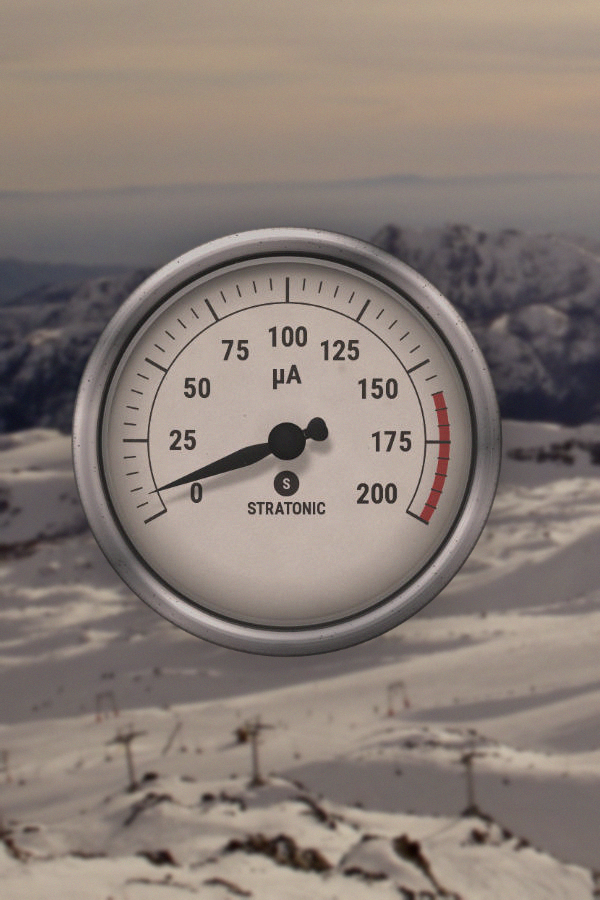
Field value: {"value": 7.5, "unit": "µA"}
